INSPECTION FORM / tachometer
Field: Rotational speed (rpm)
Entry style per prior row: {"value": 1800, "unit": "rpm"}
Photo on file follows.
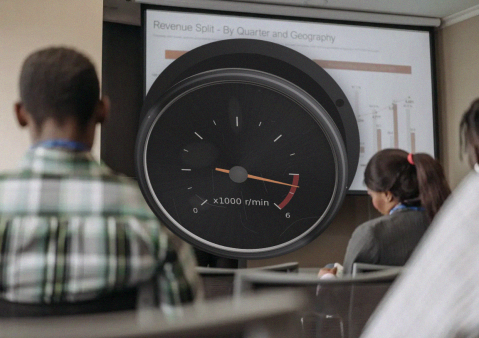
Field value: {"value": 5250, "unit": "rpm"}
